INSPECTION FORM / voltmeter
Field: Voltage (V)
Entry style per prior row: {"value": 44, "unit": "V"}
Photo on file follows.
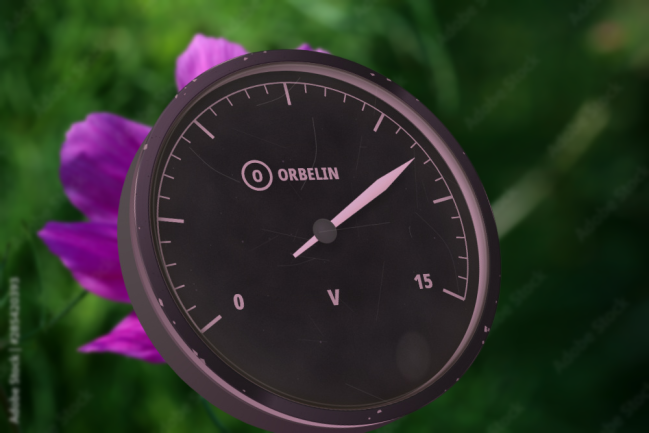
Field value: {"value": 11.25, "unit": "V"}
